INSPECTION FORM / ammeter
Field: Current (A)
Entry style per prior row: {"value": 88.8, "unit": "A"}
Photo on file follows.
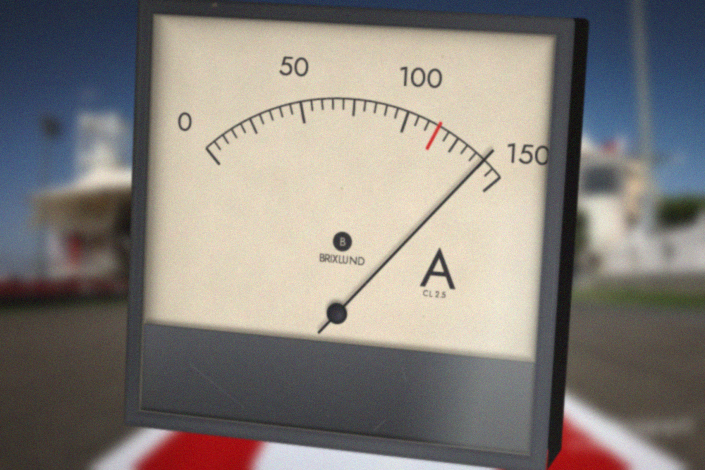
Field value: {"value": 140, "unit": "A"}
